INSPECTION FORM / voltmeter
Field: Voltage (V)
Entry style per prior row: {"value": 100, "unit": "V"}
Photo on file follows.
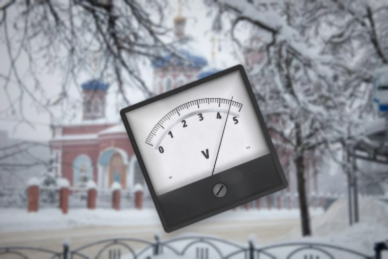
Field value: {"value": 4.5, "unit": "V"}
